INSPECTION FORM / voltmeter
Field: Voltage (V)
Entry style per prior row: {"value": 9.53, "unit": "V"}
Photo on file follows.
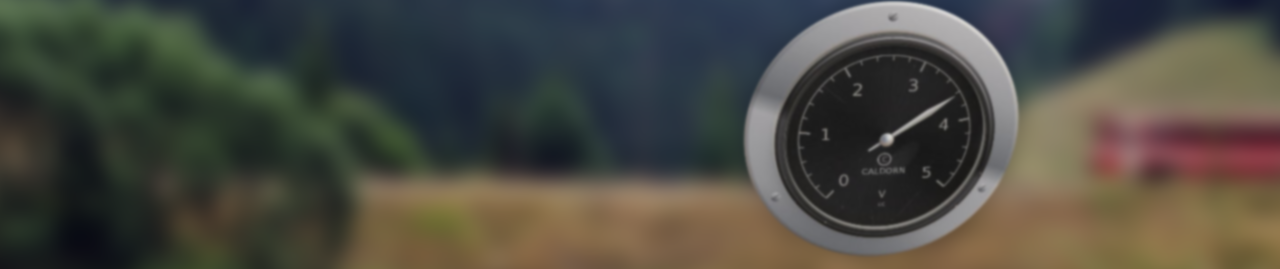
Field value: {"value": 3.6, "unit": "V"}
